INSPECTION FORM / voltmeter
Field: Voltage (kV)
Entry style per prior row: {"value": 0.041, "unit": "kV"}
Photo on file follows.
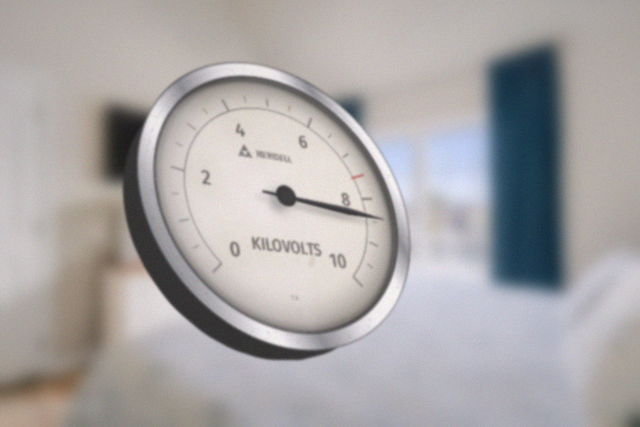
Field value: {"value": 8.5, "unit": "kV"}
